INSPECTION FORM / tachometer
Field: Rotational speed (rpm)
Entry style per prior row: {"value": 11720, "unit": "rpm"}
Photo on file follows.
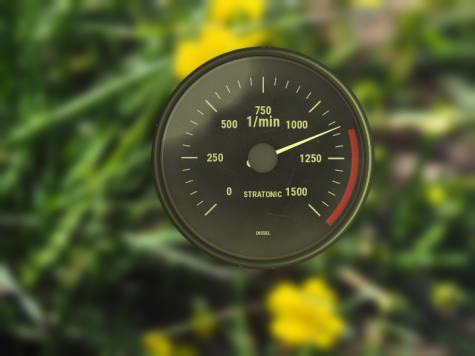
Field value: {"value": 1125, "unit": "rpm"}
